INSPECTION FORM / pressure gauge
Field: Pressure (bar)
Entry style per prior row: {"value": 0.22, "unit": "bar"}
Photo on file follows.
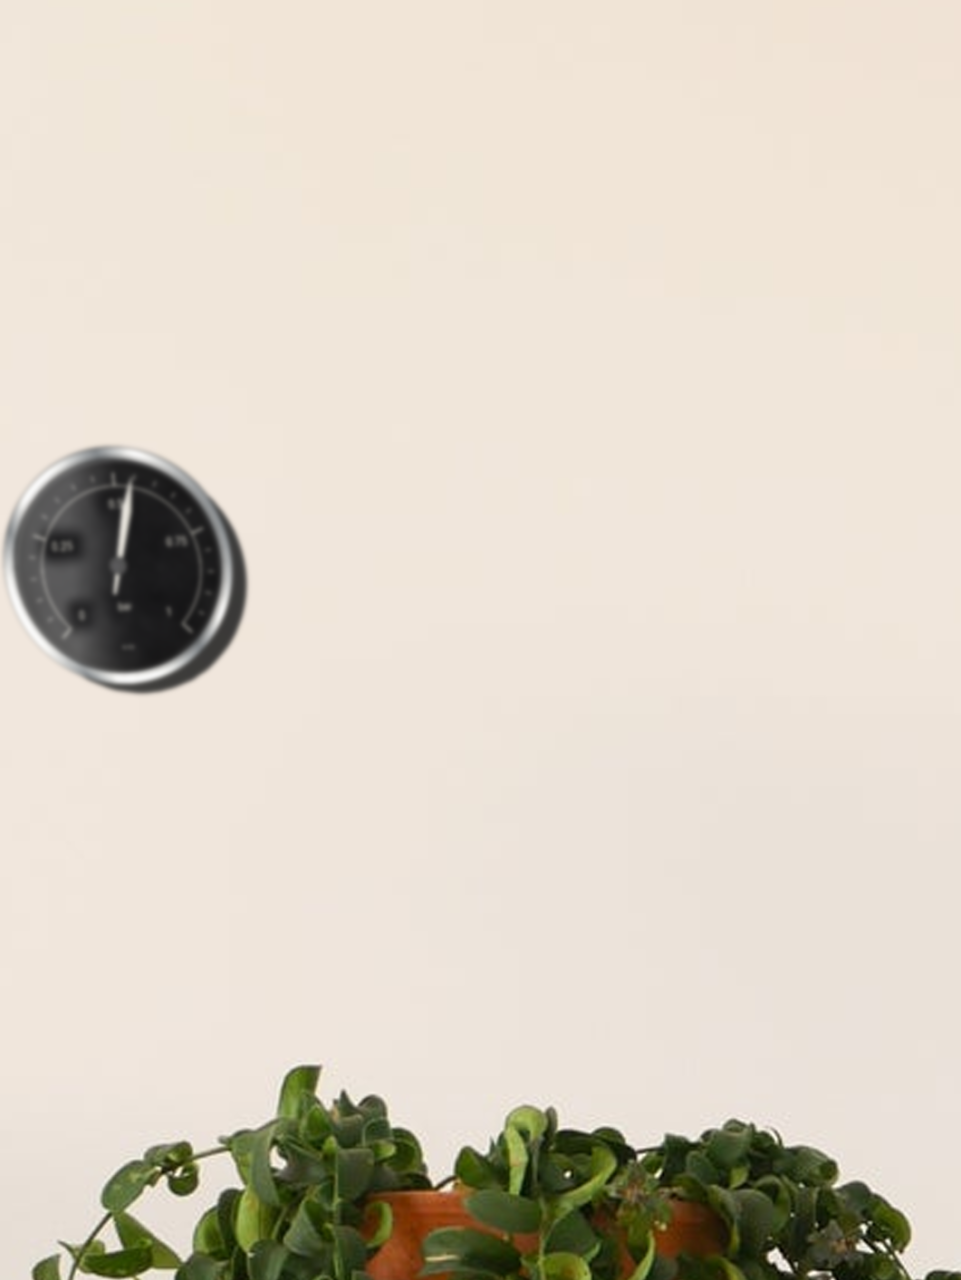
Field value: {"value": 0.55, "unit": "bar"}
